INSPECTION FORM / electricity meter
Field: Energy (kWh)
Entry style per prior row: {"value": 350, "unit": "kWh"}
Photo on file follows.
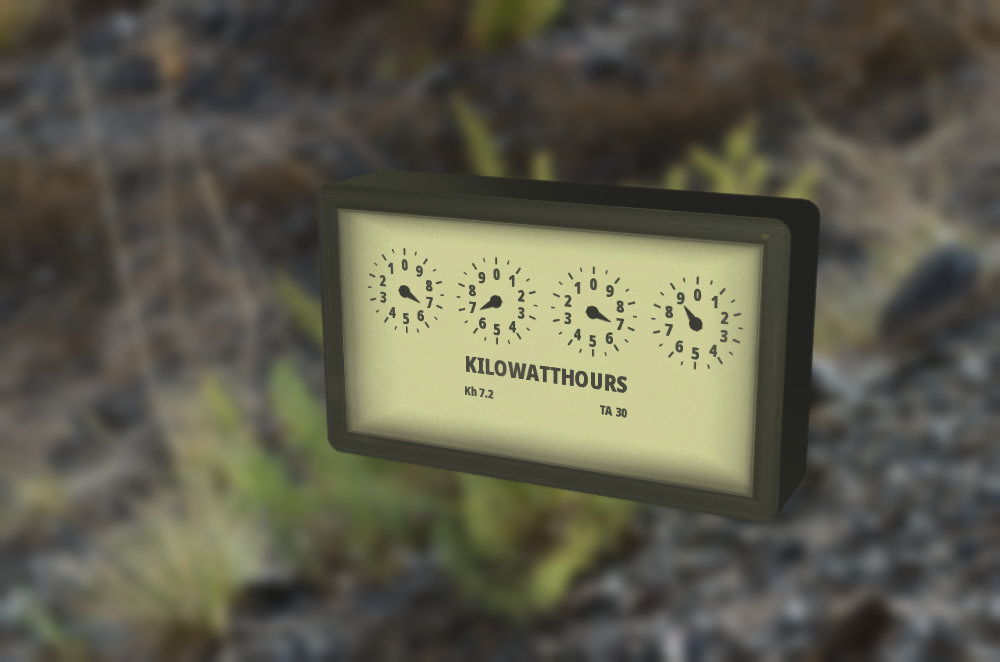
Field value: {"value": 6669, "unit": "kWh"}
